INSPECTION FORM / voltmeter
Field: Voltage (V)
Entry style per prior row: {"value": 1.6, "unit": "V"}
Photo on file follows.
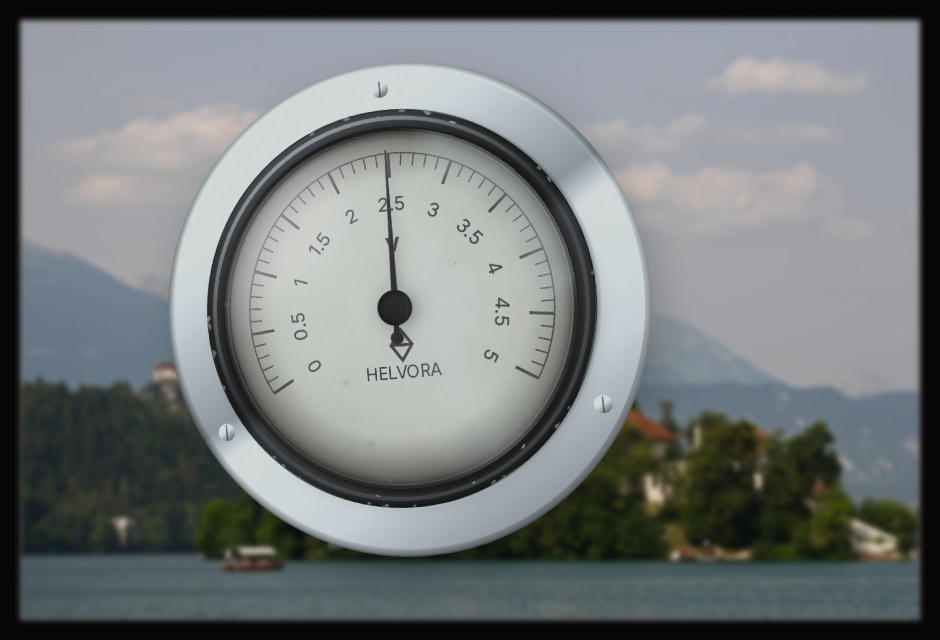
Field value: {"value": 2.5, "unit": "V"}
